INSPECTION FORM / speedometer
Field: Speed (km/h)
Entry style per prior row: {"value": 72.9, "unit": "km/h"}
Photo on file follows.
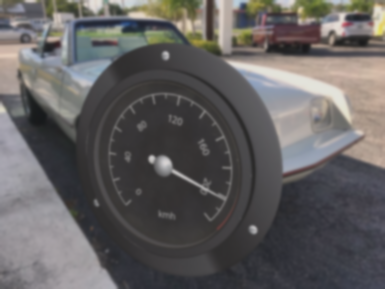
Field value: {"value": 200, "unit": "km/h"}
